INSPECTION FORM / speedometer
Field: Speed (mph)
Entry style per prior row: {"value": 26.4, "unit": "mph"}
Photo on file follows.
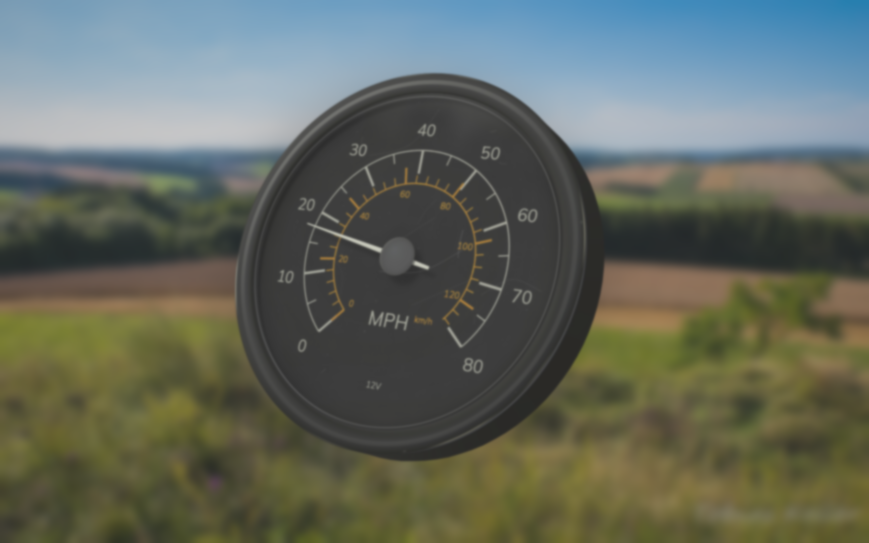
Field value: {"value": 17.5, "unit": "mph"}
